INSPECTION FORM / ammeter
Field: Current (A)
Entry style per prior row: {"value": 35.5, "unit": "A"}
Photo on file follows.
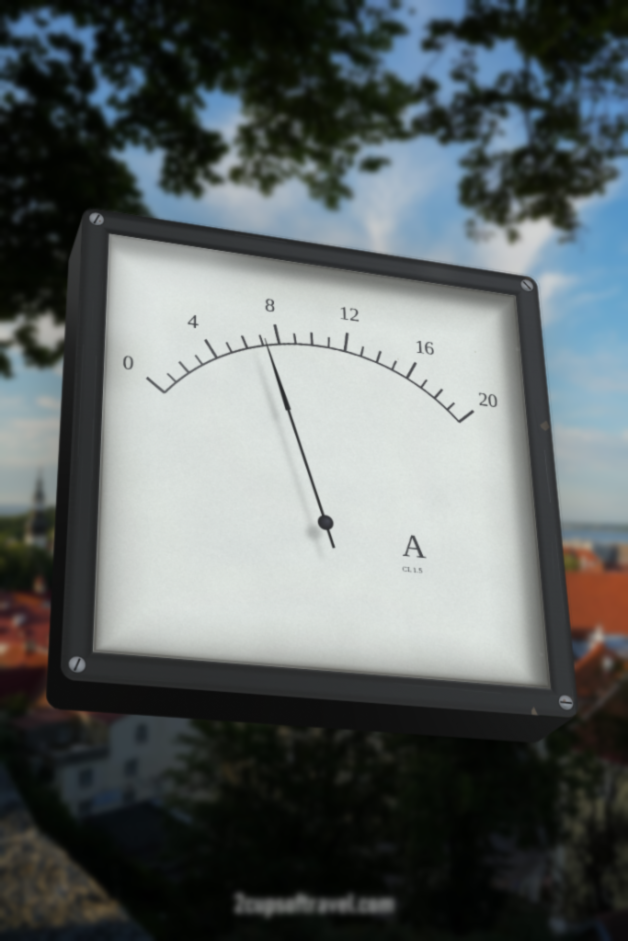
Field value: {"value": 7, "unit": "A"}
